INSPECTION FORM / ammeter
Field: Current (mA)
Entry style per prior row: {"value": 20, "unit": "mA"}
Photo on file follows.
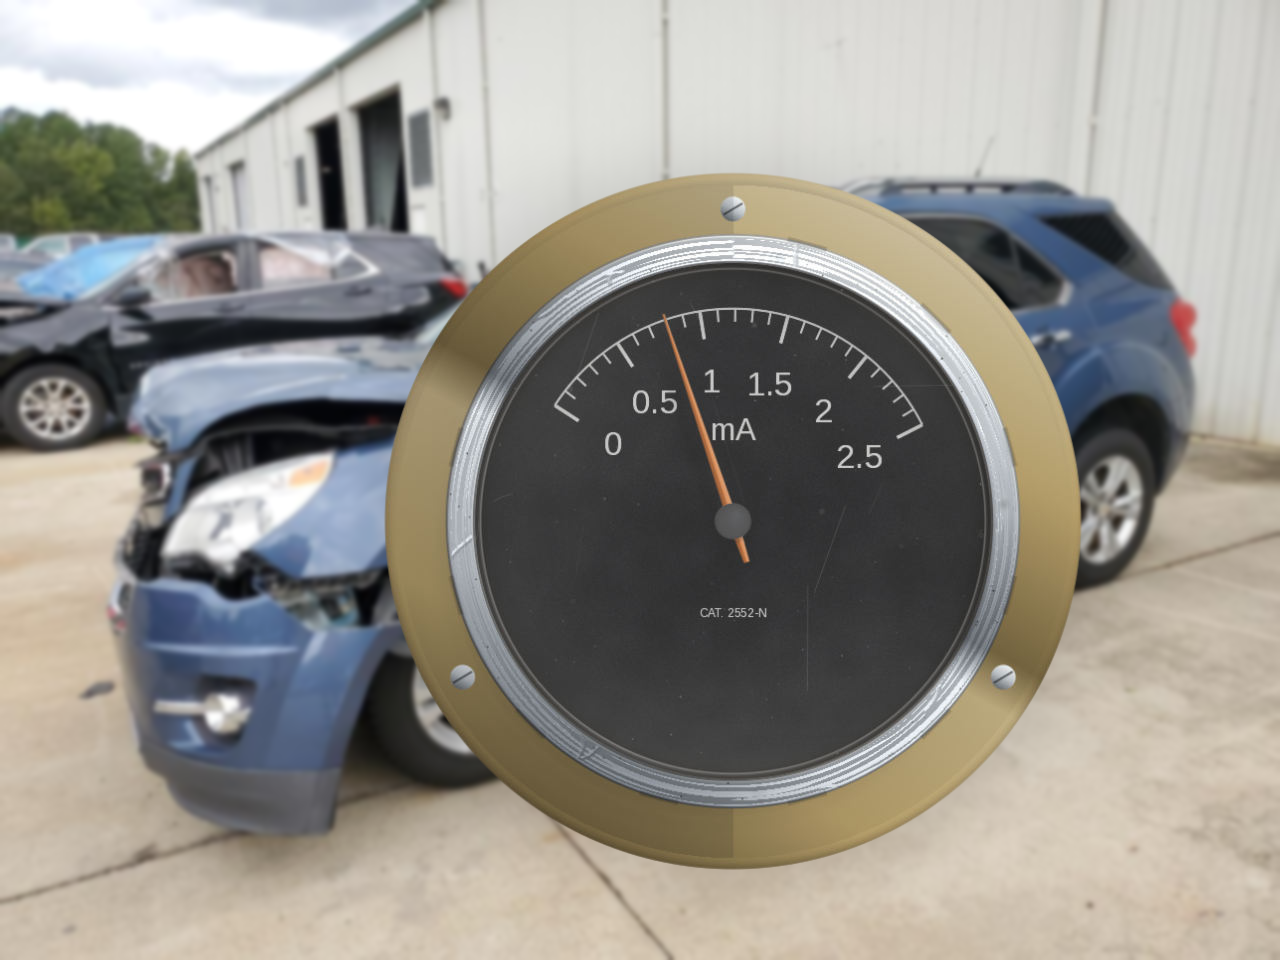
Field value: {"value": 0.8, "unit": "mA"}
